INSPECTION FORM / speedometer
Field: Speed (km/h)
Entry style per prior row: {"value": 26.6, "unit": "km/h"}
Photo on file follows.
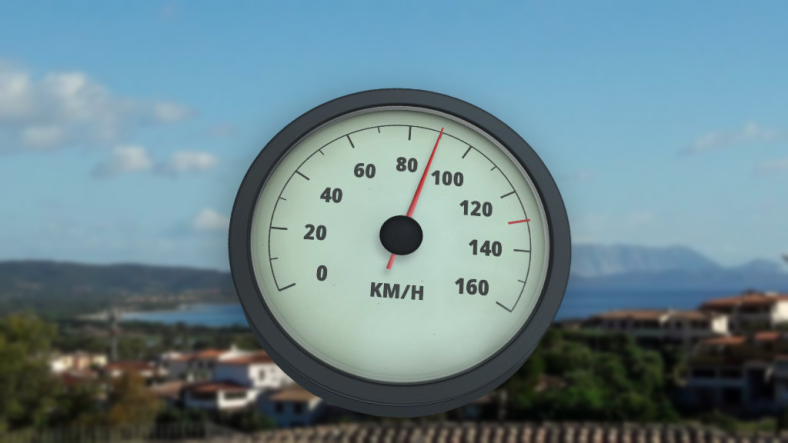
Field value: {"value": 90, "unit": "km/h"}
